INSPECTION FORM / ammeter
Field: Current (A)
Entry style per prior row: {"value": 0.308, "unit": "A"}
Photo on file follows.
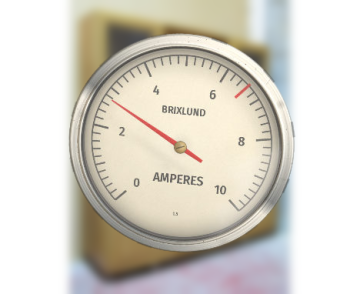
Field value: {"value": 2.8, "unit": "A"}
